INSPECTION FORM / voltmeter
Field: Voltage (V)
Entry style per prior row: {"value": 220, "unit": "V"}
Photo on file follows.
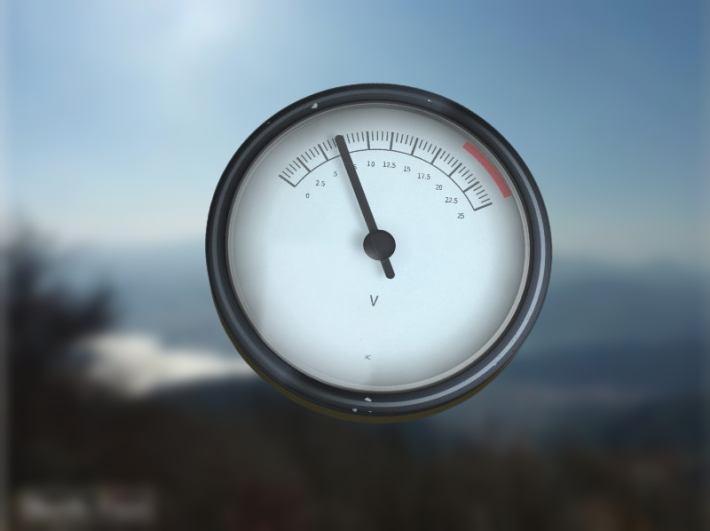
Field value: {"value": 7, "unit": "V"}
